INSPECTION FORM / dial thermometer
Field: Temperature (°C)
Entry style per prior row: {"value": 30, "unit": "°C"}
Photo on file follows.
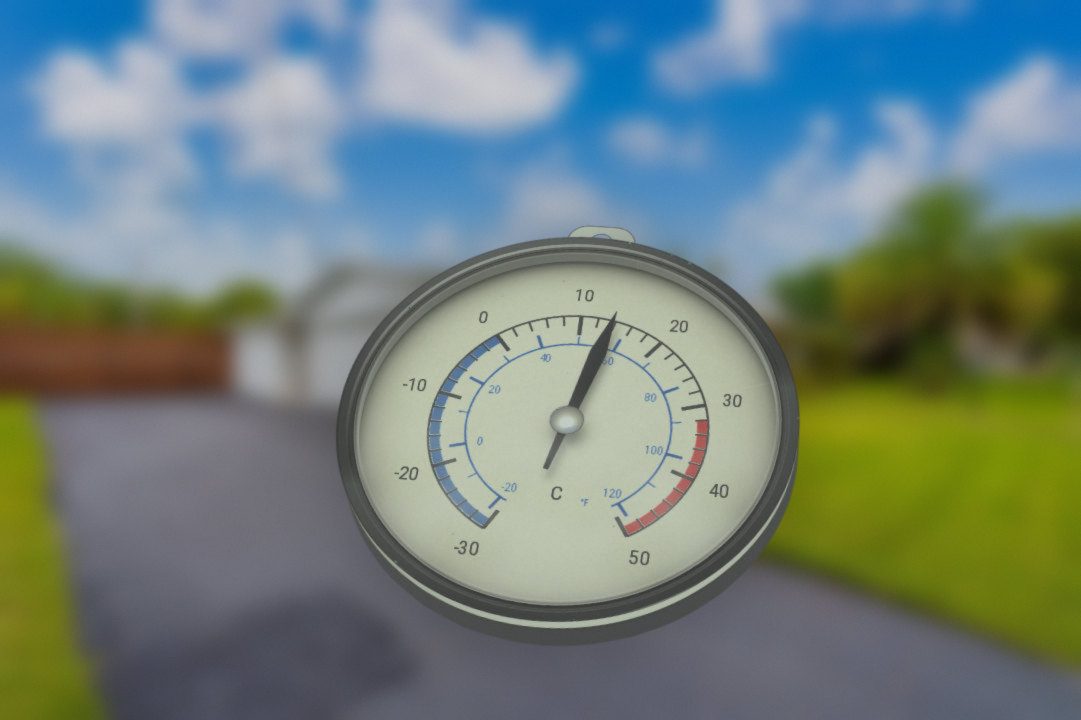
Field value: {"value": 14, "unit": "°C"}
